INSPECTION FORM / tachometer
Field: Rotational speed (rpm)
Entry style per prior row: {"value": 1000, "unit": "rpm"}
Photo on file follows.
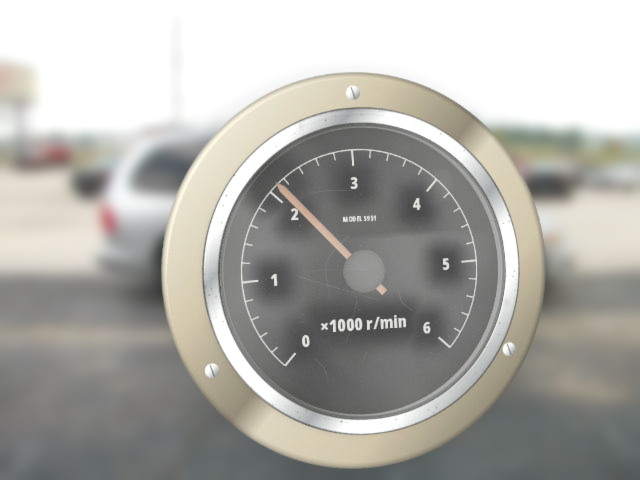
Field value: {"value": 2100, "unit": "rpm"}
